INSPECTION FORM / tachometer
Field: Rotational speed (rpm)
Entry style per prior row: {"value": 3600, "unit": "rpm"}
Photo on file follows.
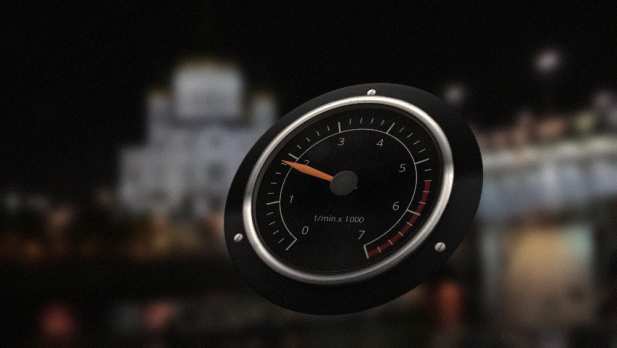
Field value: {"value": 1800, "unit": "rpm"}
